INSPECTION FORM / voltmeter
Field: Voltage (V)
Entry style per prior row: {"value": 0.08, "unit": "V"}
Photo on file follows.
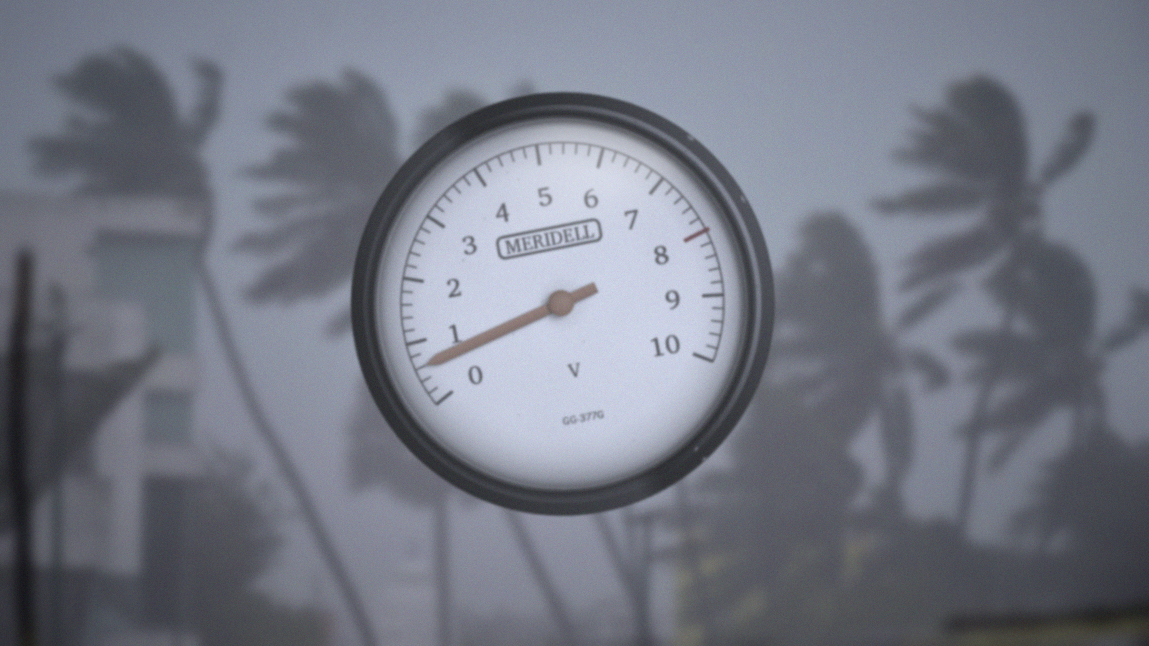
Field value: {"value": 0.6, "unit": "V"}
